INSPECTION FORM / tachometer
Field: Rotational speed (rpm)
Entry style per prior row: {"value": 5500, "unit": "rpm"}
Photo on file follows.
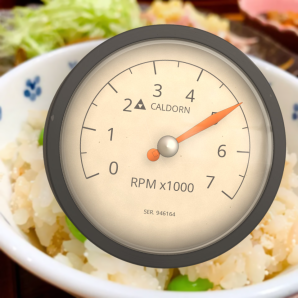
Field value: {"value": 5000, "unit": "rpm"}
